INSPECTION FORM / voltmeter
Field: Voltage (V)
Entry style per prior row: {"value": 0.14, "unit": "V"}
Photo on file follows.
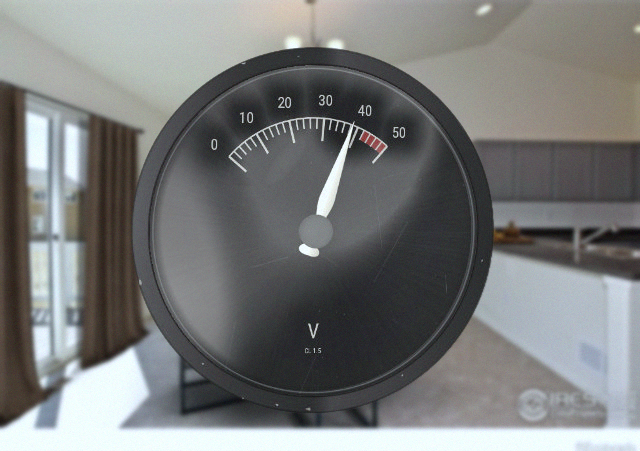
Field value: {"value": 38, "unit": "V"}
